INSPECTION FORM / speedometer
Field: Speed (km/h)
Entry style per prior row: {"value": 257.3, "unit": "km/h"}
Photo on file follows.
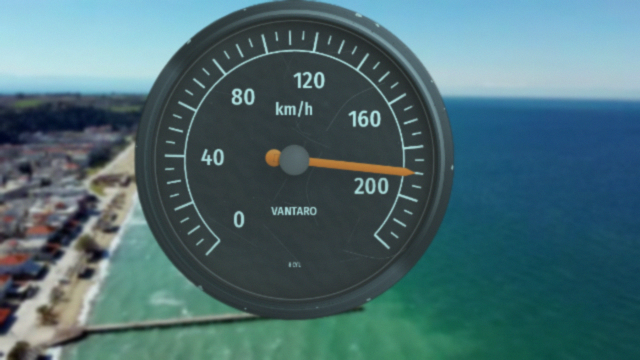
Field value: {"value": 190, "unit": "km/h"}
